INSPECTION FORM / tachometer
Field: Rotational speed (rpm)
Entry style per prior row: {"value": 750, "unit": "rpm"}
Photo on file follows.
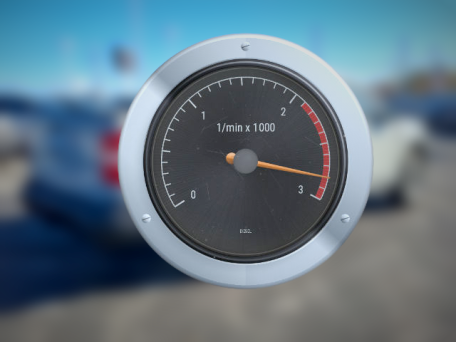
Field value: {"value": 2800, "unit": "rpm"}
